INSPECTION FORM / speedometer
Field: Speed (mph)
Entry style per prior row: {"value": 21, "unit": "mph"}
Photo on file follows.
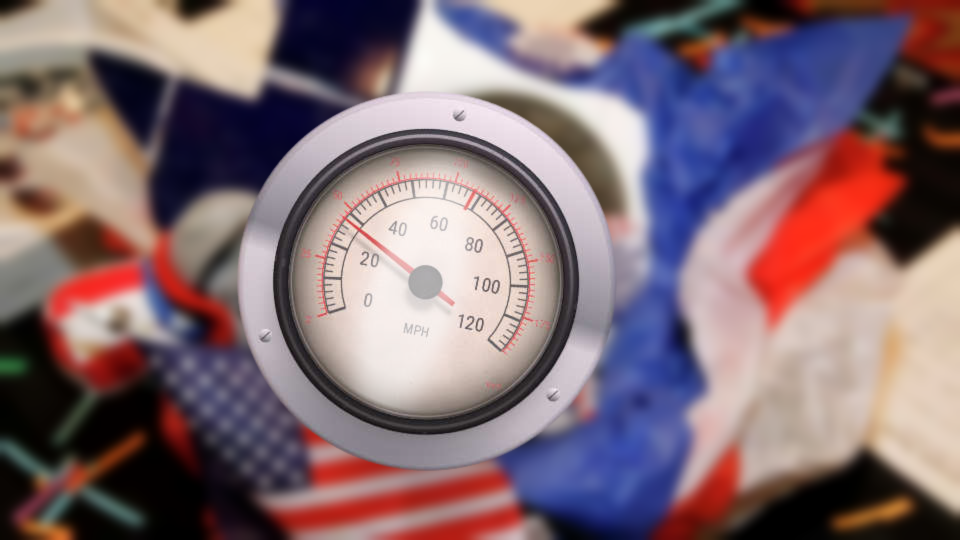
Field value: {"value": 28, "unit": "mph"}
